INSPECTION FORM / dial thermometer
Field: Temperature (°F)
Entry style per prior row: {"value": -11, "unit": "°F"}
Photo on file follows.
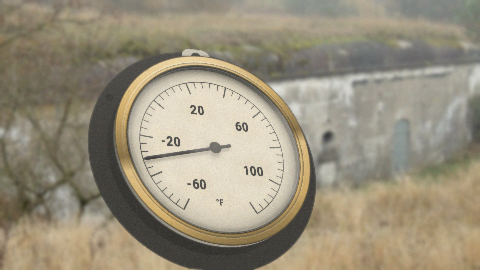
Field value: {"value": -32, "unit": "°F"}
